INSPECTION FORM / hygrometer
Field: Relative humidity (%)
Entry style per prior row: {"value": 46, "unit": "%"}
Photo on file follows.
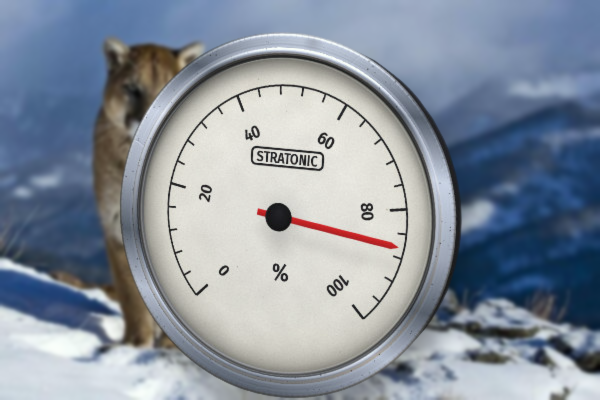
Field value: {"value": 86, "unit": "%"}
